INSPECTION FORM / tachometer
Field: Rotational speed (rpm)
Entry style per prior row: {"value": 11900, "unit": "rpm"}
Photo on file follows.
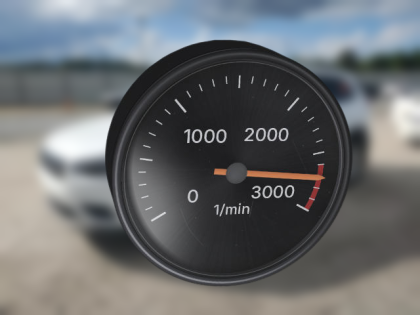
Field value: {"value": 2700, "unit": "rpm"}
